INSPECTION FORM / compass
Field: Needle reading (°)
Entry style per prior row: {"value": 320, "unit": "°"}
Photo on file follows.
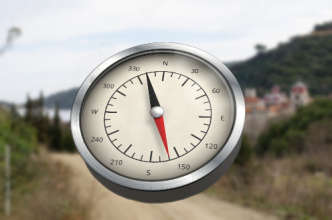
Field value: {"value": 160, "unit": "°"}
